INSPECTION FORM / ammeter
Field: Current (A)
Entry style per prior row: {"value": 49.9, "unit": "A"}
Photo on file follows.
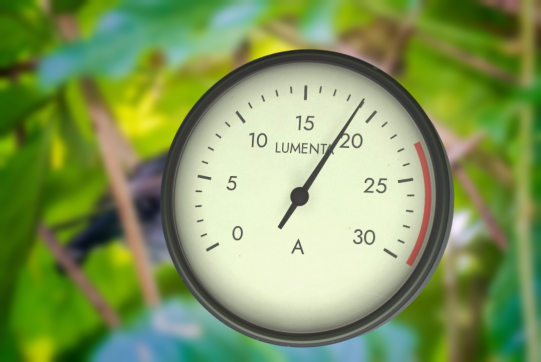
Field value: {"value": 19, "unit": "A"}
